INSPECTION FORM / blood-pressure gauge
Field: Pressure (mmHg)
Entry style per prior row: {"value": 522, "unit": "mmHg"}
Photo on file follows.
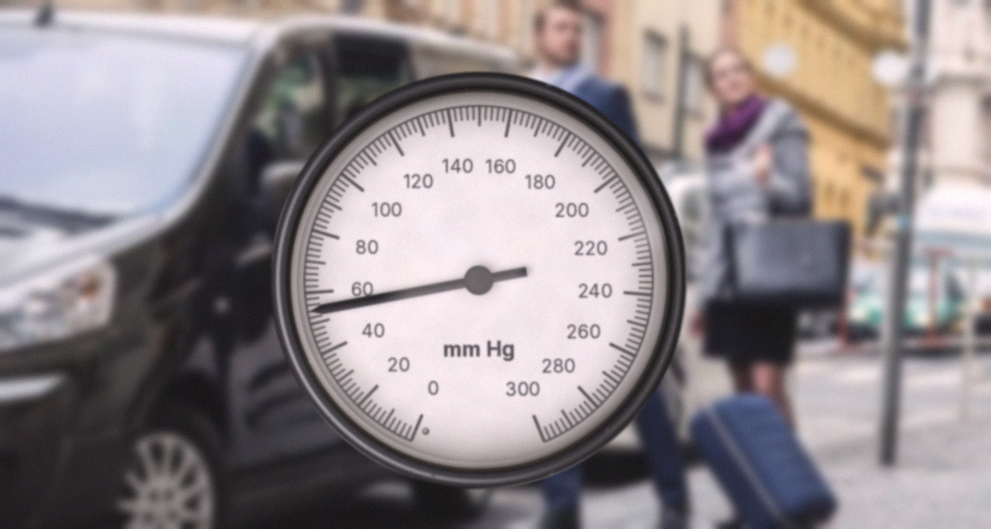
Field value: {"value": 54, "unit": "mmHg"}
